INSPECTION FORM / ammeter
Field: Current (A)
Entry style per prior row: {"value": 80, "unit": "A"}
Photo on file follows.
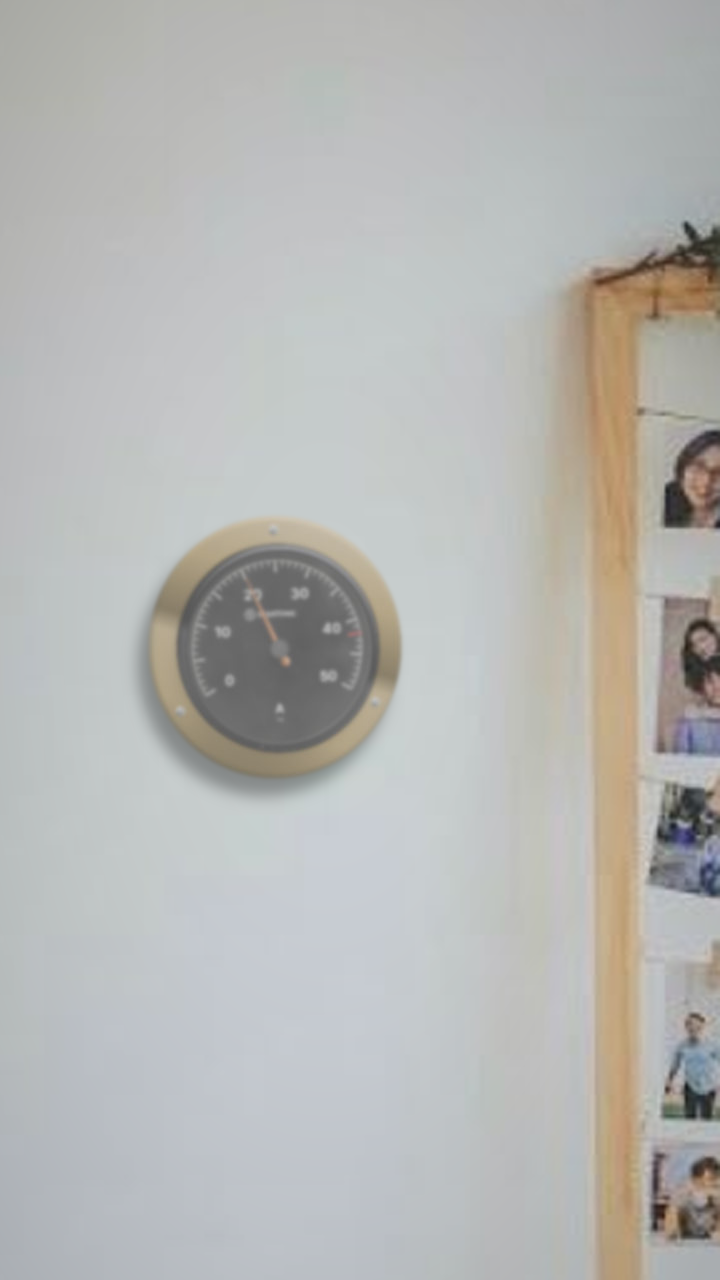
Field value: {"value": 20, "unit": "A"}
